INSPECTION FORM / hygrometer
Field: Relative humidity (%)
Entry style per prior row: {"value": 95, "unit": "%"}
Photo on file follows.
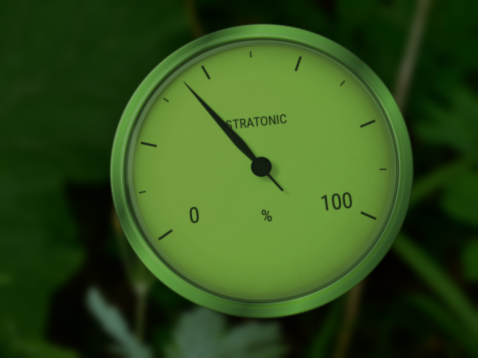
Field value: {"value": 35, "unit": "%"}
